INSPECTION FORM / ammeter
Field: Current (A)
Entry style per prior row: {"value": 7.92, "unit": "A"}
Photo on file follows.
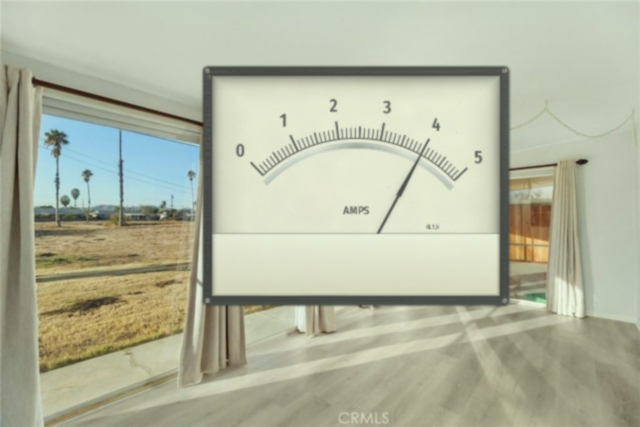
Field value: {"value": 4, "unit": "A"}
